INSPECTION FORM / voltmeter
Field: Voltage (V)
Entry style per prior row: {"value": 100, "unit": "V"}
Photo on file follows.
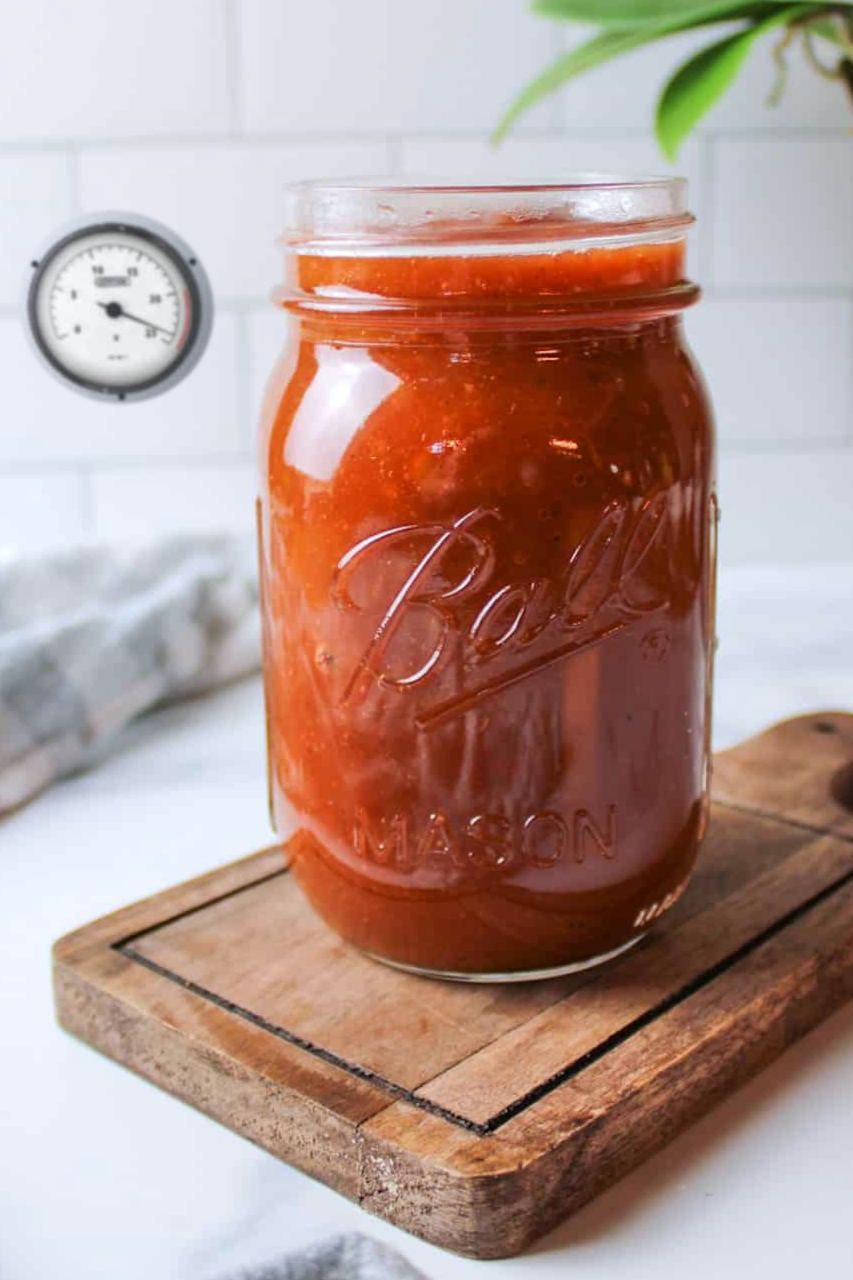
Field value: {"value": 24, "unit": "V"}
